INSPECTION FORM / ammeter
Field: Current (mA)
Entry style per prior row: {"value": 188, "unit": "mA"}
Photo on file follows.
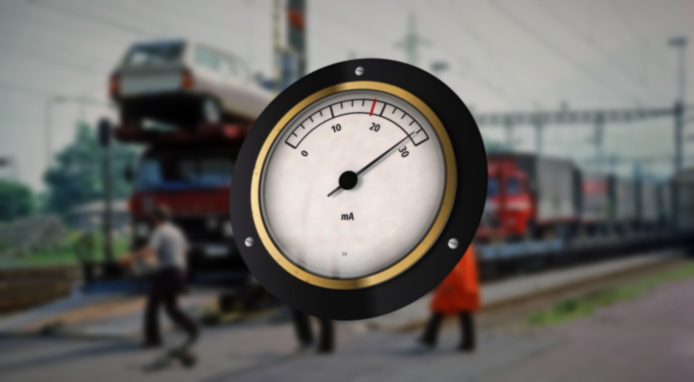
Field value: {"value": 28, "unit": "mA"}
